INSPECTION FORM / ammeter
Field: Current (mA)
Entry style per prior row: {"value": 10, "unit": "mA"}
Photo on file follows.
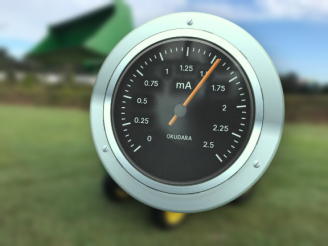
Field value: {"value": 1.55, "unit": "mA"}
